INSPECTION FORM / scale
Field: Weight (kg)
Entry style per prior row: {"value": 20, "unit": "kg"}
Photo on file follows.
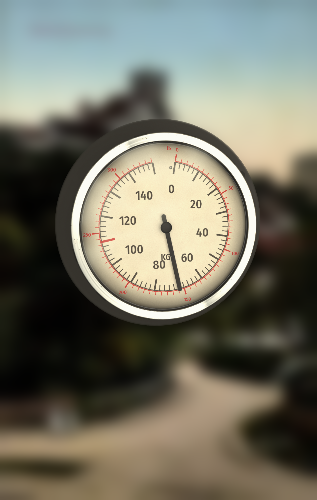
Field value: {"value": 70, "unit": "kg"}
